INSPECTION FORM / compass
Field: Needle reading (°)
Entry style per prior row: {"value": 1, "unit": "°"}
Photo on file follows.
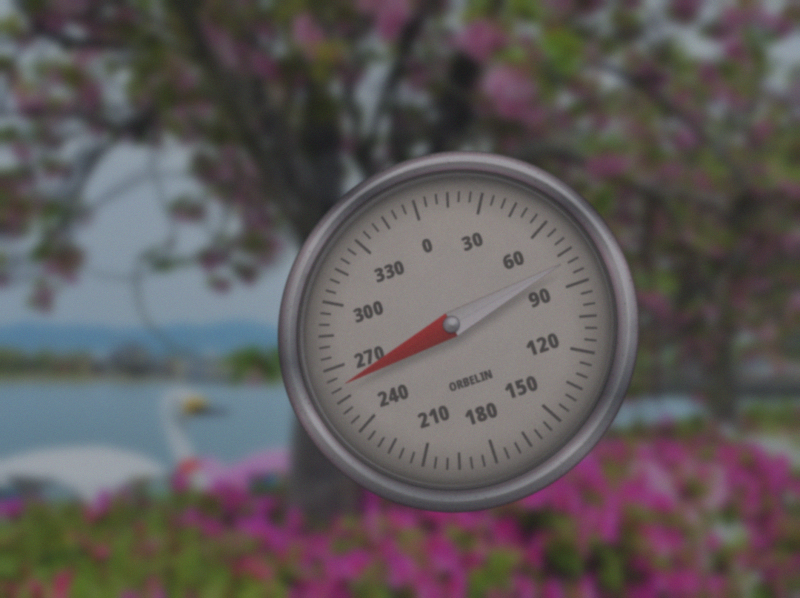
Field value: {"value": 260, "unit": "°"}
